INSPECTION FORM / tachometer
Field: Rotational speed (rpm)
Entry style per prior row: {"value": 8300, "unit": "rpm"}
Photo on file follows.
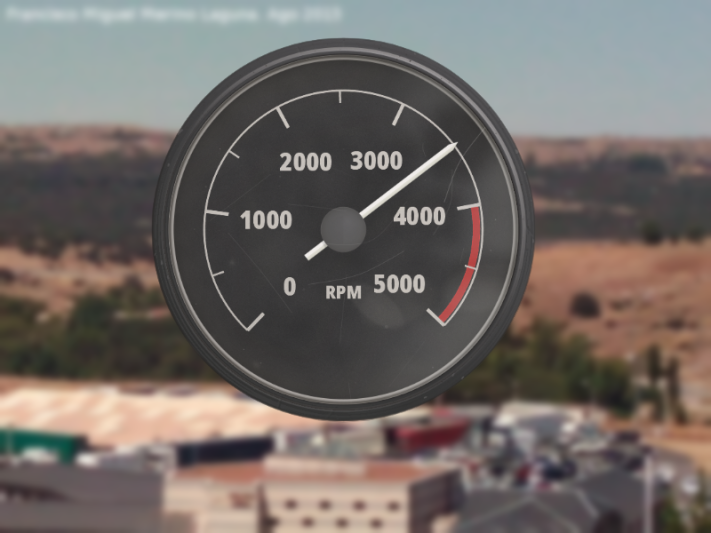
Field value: {"value": 3500, "unit": "rpm"}
